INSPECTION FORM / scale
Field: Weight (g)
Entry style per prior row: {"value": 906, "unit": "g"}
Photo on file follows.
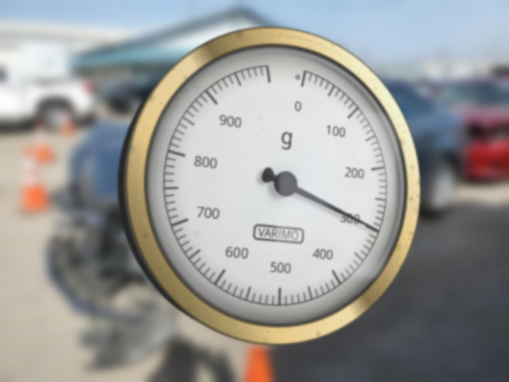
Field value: {"value": 300, "unit": "g"}
